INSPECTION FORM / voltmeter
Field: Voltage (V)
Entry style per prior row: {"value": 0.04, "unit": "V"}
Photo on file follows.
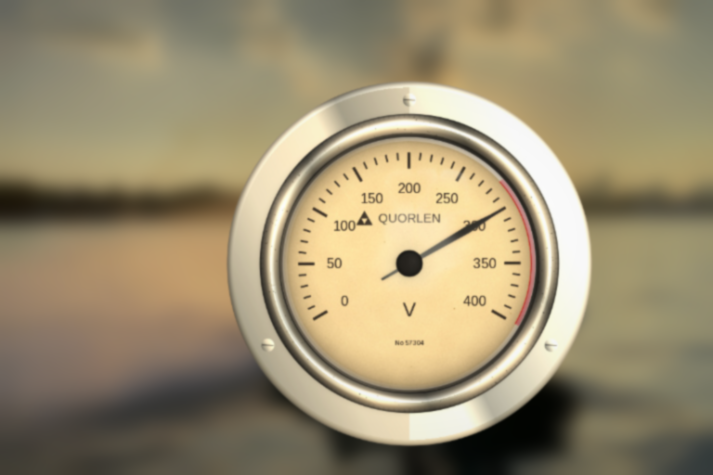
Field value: {"value": 300, "unit": "V"}
